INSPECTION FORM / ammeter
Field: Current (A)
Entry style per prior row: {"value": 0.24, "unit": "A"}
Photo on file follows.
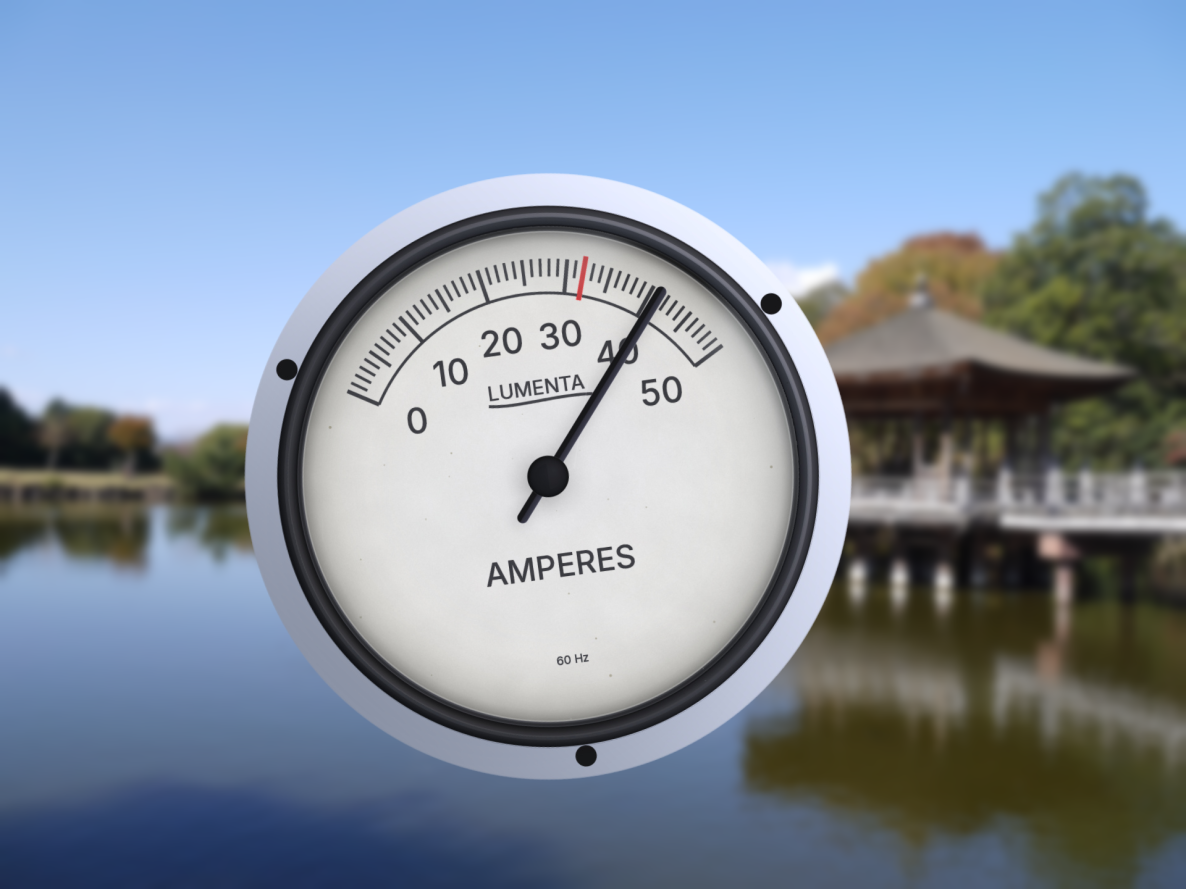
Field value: {"value": 41, "unit": "A"}
